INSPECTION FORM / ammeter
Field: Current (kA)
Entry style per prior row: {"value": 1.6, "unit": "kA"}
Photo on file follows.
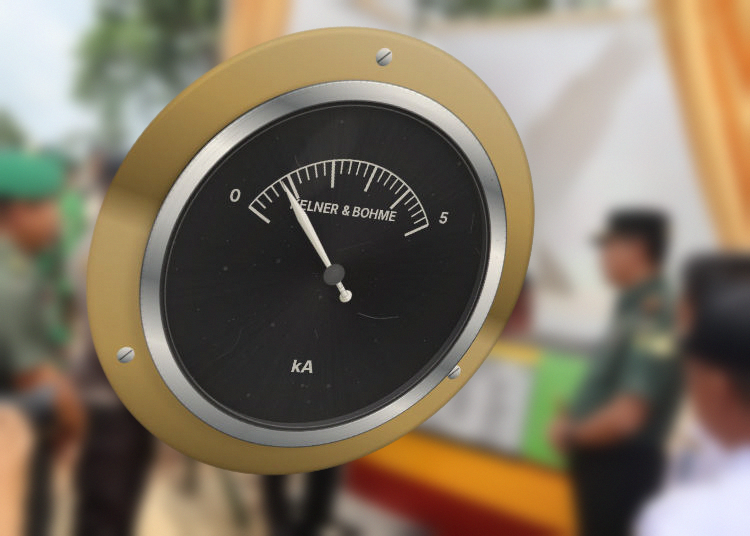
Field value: {"value": 0.8, "unit": "kA"}
